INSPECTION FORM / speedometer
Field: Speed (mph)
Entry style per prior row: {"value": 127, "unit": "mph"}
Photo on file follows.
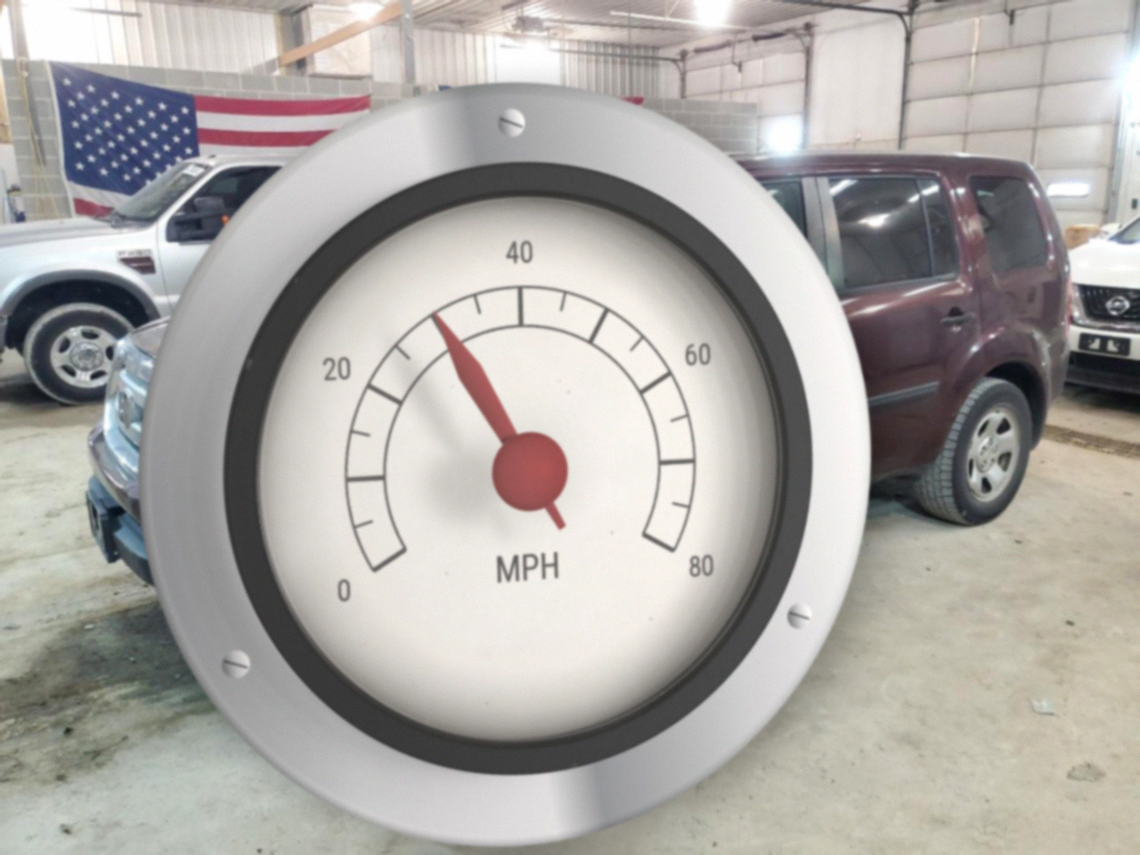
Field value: {"value": 30, "unit": "mph"}
